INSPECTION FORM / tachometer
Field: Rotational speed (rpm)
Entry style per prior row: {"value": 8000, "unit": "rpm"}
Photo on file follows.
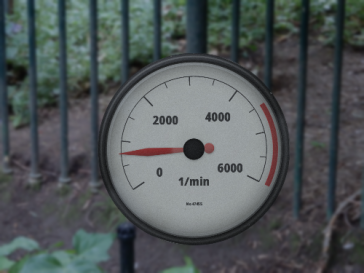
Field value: {"value": 750, "unit": "rpm"}
